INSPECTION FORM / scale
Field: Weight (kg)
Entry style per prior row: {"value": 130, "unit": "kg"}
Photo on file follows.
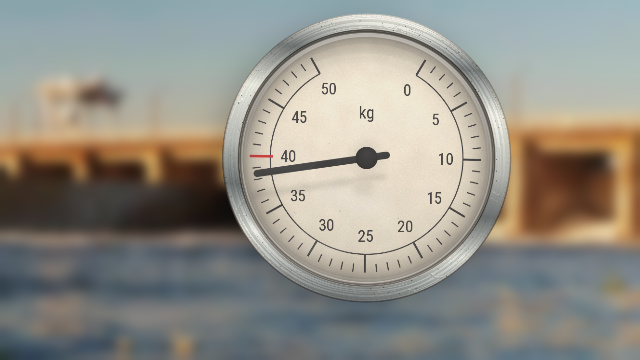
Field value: {"value": 38.5, "unit": "kg"}
